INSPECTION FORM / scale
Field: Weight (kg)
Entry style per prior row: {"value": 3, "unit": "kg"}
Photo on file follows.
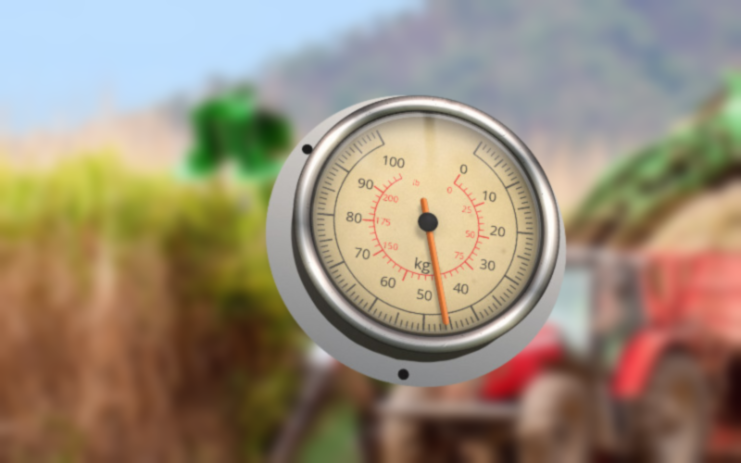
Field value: {"value": 46, "unit": "kg"}
